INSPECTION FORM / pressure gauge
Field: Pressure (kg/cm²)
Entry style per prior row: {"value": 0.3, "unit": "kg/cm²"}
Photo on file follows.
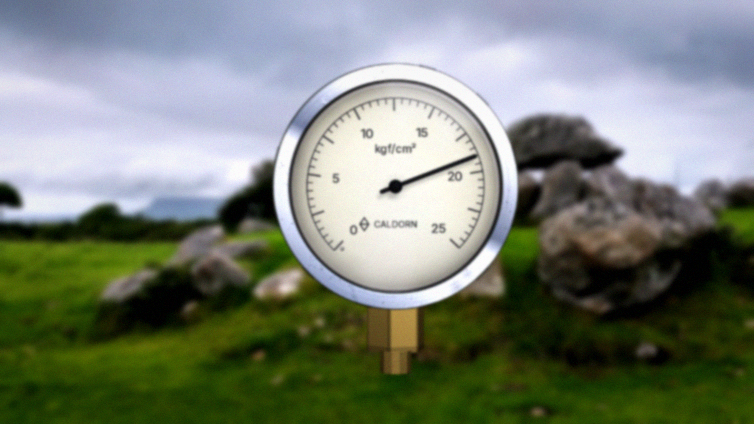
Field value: {"value": 19, "unit": "kg/cm²"}
